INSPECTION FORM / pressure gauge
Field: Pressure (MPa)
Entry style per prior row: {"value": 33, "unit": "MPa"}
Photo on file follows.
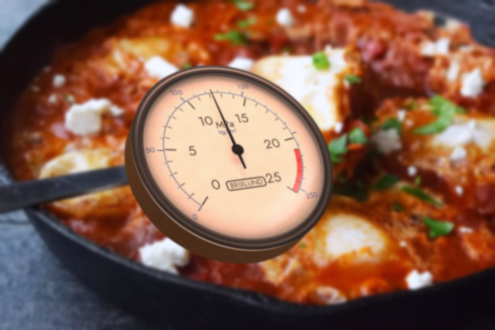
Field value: {"value": 12, "unit": "MPa"}
